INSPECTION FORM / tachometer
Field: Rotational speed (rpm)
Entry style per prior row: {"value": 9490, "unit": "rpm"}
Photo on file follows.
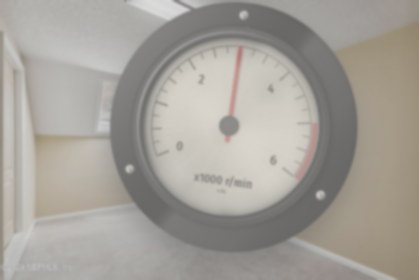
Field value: {"value": 3000, "unit": "rpm"}
